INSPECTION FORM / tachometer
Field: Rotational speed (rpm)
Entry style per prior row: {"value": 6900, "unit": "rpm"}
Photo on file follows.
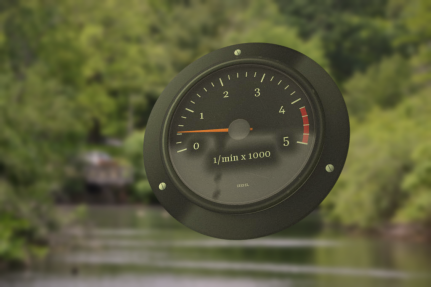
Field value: {"value": 400, "unit": "rpm"}
